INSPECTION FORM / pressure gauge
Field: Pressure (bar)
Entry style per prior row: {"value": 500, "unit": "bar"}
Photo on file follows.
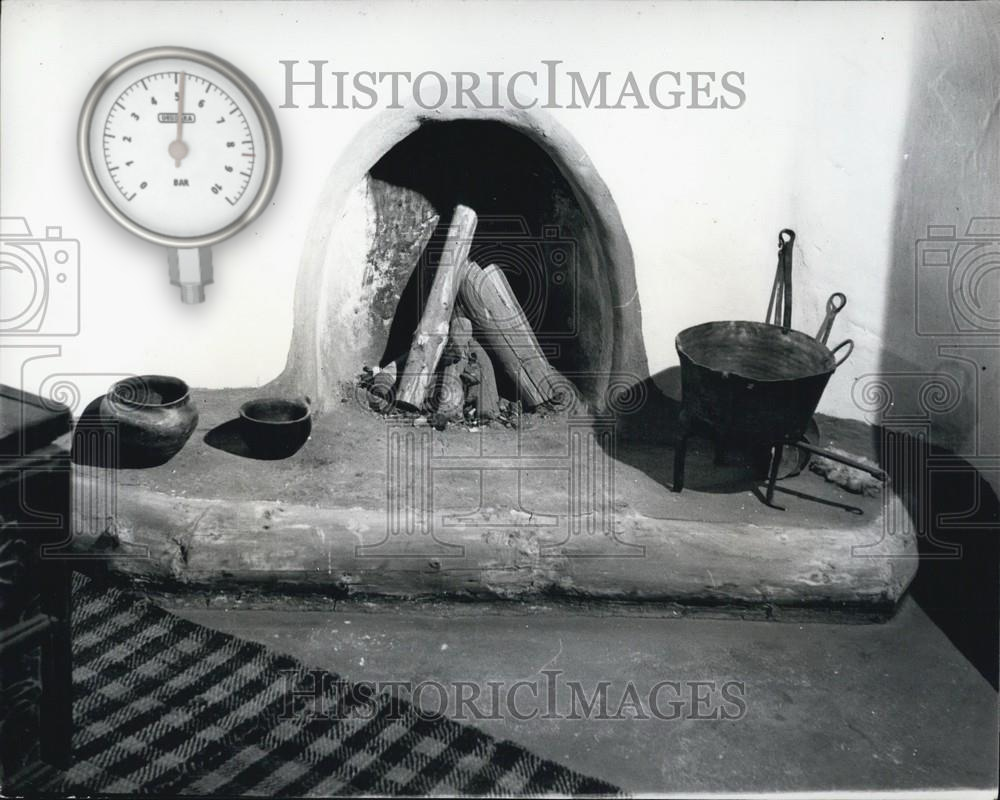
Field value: {"value": 5.2, "unit": "bar"}
